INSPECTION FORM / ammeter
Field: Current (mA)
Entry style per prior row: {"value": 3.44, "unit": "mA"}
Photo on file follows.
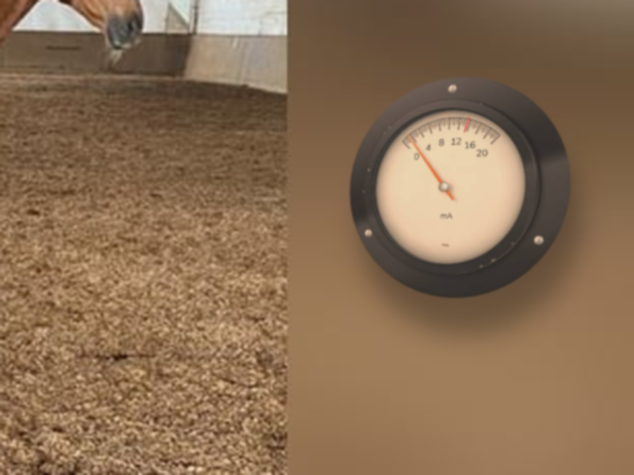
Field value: {"value": 2, "unit": "mA"}
